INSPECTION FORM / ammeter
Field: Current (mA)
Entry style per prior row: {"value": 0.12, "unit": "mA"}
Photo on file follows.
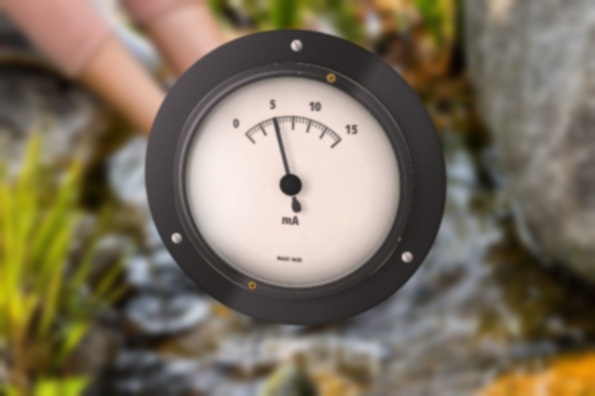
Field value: {"value": 5, "unit": "mA"}
